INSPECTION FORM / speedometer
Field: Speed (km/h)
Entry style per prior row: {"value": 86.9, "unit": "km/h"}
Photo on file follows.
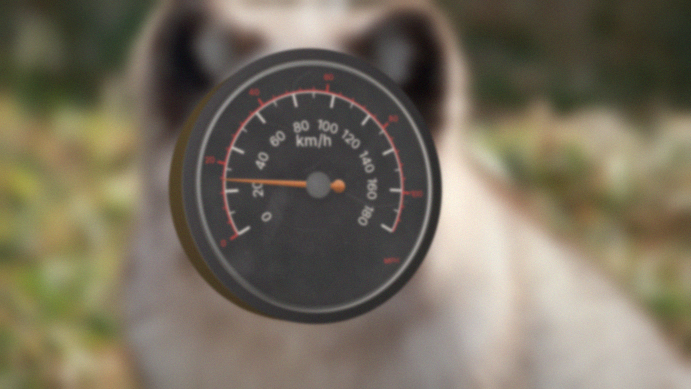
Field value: {"value": 25, "unit": "km/h"}
